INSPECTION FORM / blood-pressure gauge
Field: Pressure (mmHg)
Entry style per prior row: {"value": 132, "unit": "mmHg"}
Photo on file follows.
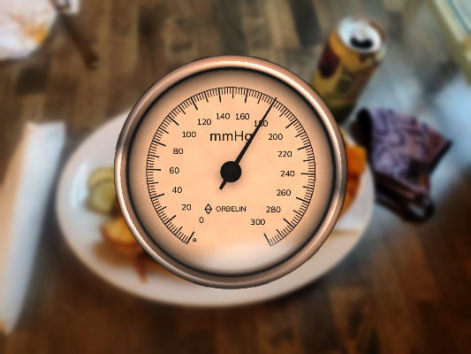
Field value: {"value": 180, "unit": "mmHg"}
